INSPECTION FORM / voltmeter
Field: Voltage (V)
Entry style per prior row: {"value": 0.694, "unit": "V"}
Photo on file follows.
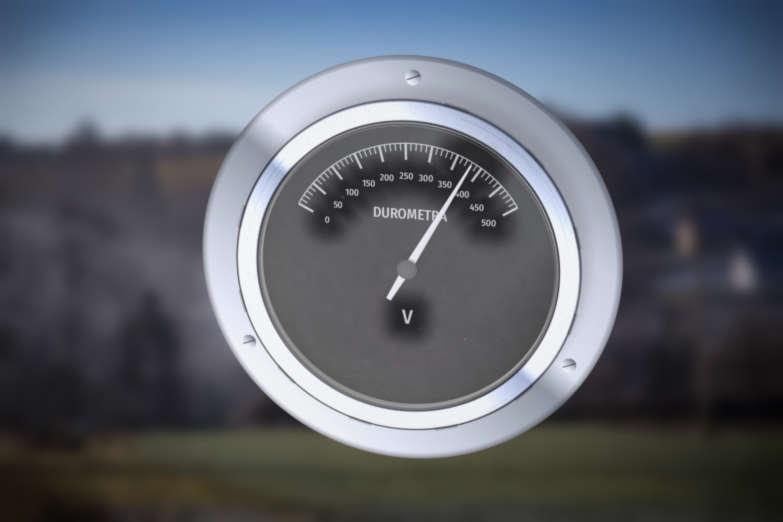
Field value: {"value": 380, "unit": "V"}
